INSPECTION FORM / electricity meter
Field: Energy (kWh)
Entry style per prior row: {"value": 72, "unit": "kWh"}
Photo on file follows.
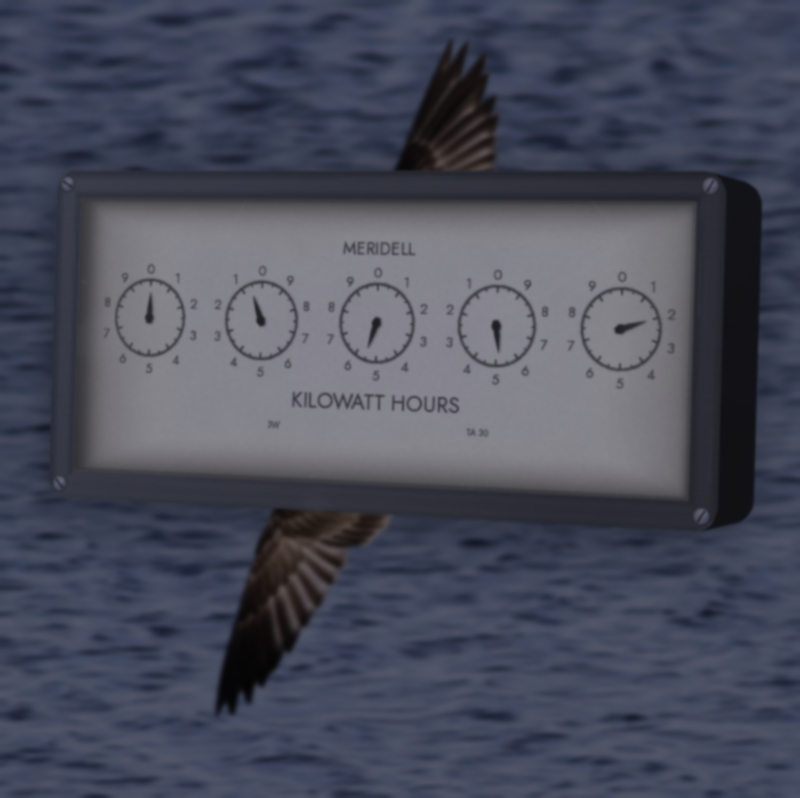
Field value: {"value": 552, "unit": "kWh"}
